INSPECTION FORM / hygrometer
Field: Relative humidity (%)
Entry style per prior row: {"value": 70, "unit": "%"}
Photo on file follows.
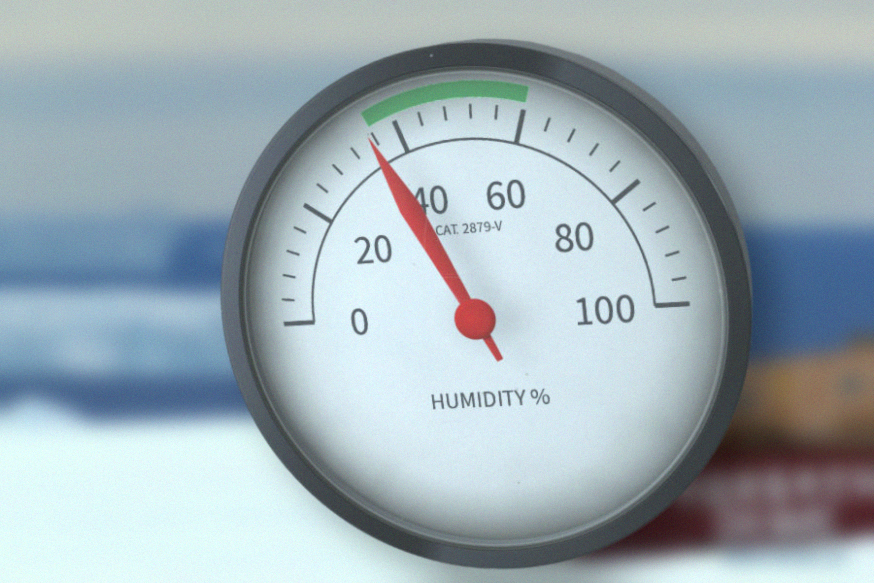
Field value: {"value": 36, "unit": "%"}
